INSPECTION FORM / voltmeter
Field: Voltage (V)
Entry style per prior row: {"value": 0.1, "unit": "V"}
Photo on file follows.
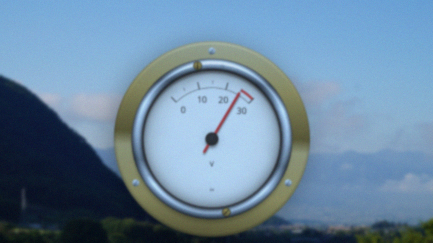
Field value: {"value": 25, "unit": "V"}
